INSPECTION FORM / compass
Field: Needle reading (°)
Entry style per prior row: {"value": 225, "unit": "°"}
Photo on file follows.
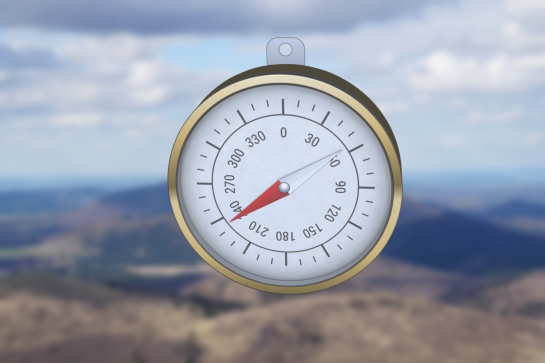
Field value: {"value": 235, "unit": "°"}
